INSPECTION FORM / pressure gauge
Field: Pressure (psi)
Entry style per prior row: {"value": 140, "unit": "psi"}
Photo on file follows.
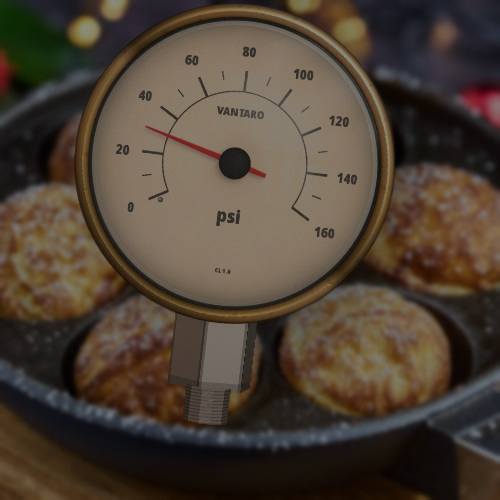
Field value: {"value": 30, "unit": "psi"}
